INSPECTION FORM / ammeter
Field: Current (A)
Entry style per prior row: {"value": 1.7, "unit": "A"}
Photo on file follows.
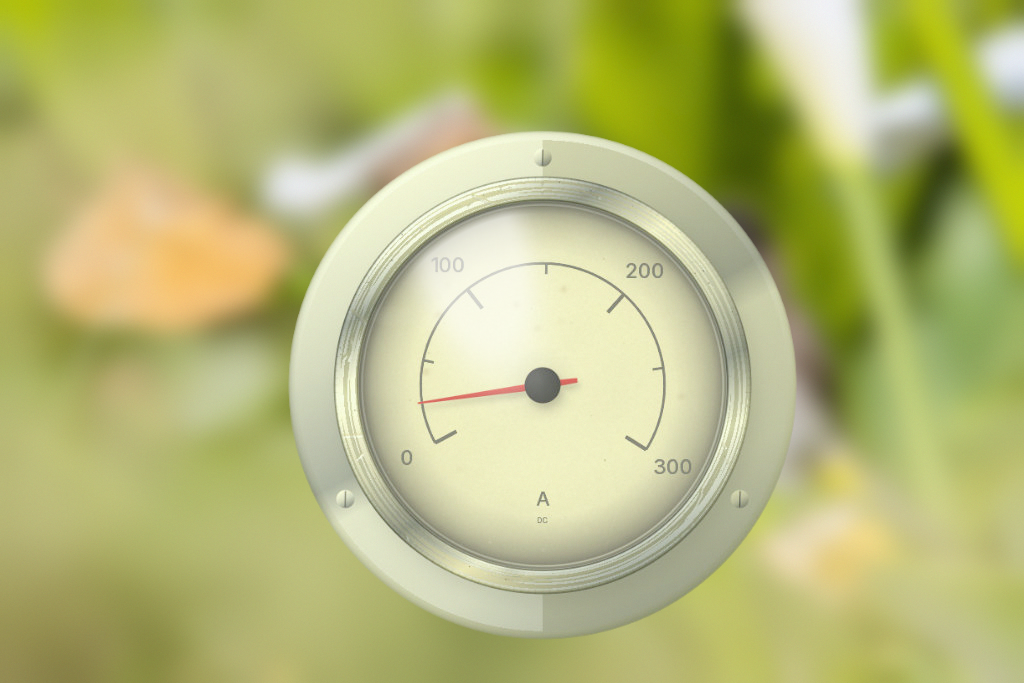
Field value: {"value": 25, "unit": "A"}
